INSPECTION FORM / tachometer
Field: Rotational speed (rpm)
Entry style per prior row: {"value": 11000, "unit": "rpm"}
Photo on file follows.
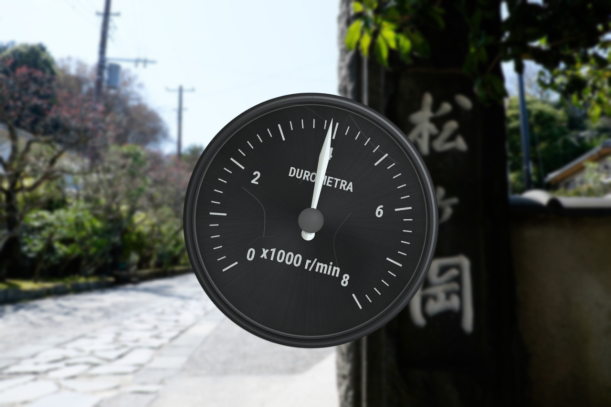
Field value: {"value": 3900, "unit": "rpm"}
